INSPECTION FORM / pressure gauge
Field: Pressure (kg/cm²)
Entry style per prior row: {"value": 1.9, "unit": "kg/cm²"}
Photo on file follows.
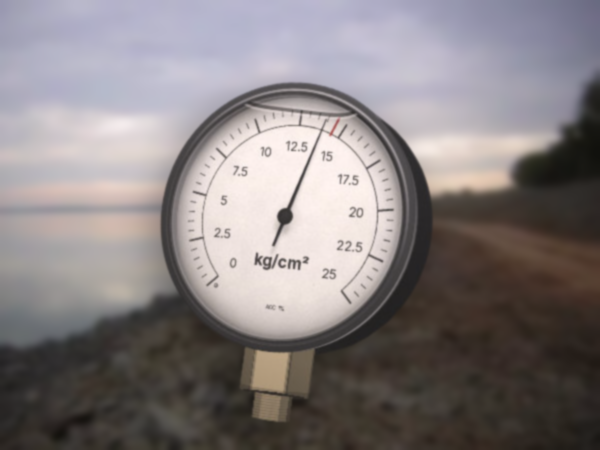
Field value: {"value": 14, "unit": "kg/cm²"}
